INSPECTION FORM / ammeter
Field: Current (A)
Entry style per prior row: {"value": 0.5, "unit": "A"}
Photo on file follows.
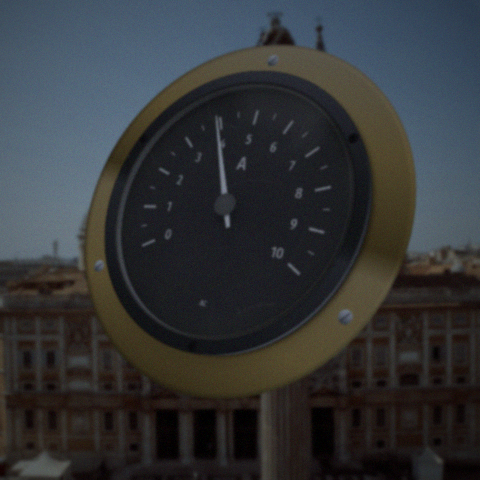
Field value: {"value": 4, "unit": "A"}
